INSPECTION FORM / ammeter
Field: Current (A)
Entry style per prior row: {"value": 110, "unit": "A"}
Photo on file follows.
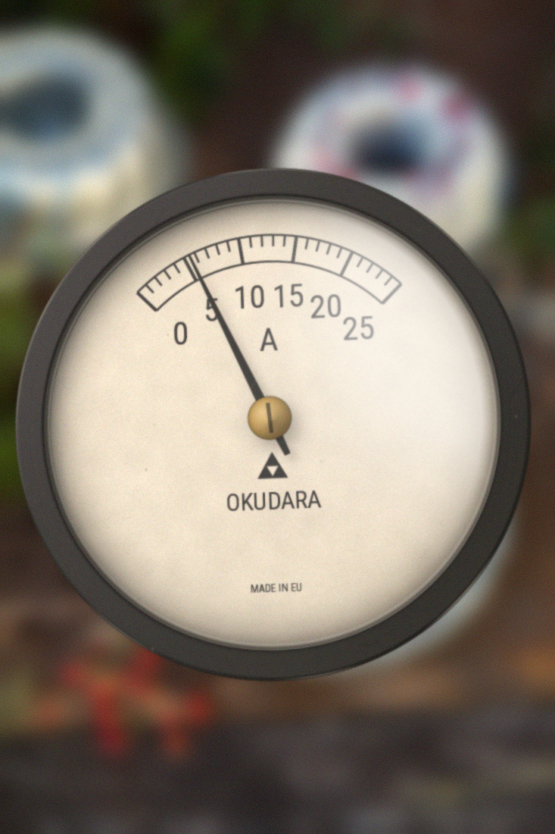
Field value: {"value": 5.5, "unit": "A"}
